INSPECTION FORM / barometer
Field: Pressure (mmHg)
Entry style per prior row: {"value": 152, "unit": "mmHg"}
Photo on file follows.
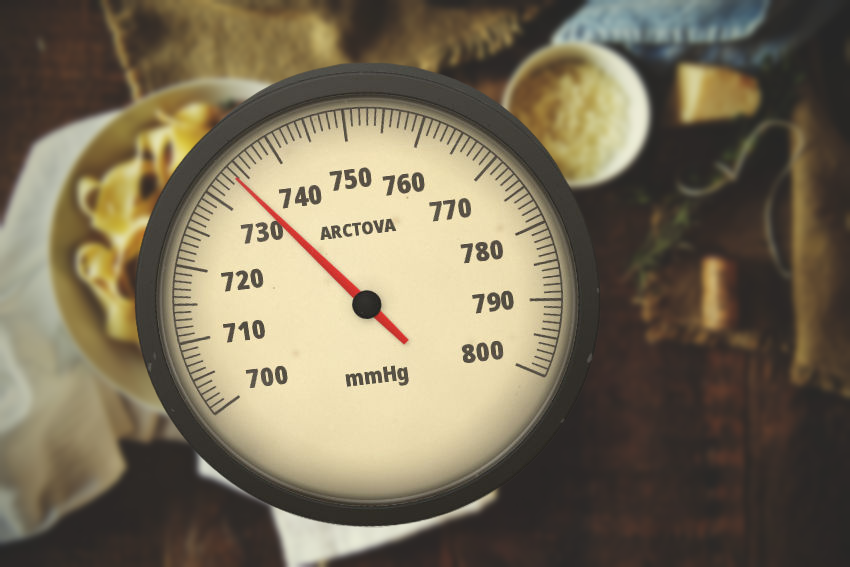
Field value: {"value": 734, "unit": "mmHg"}
